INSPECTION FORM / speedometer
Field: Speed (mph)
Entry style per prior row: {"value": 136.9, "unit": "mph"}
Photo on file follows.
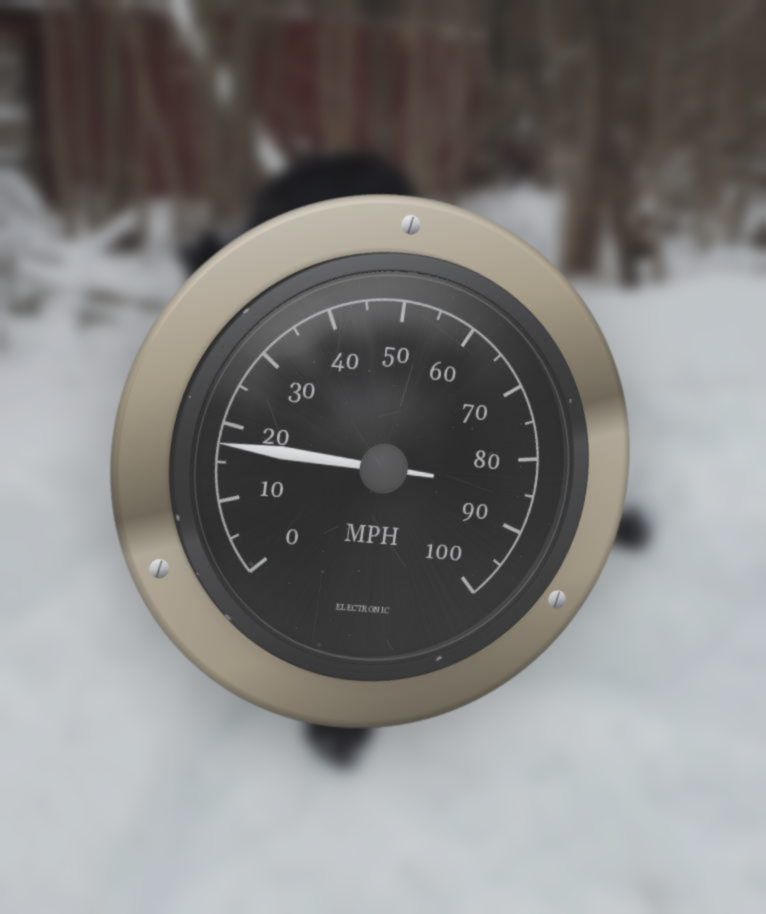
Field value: {"value": 17.5, "unit": "mph"}
